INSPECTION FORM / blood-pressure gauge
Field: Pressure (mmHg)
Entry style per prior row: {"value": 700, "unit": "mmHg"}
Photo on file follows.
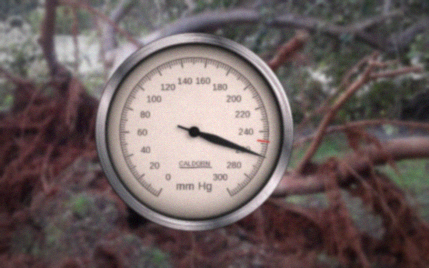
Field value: {"value": 260, "unit": "mmHg"}
